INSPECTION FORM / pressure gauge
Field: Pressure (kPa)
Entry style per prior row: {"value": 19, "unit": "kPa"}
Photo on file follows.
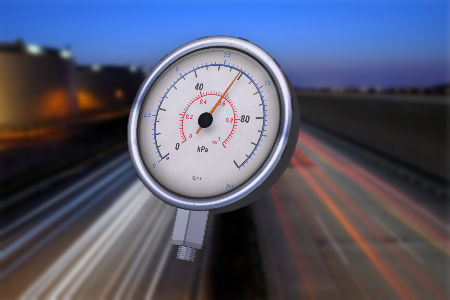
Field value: {"value": 60, "unit": "kPa"}
